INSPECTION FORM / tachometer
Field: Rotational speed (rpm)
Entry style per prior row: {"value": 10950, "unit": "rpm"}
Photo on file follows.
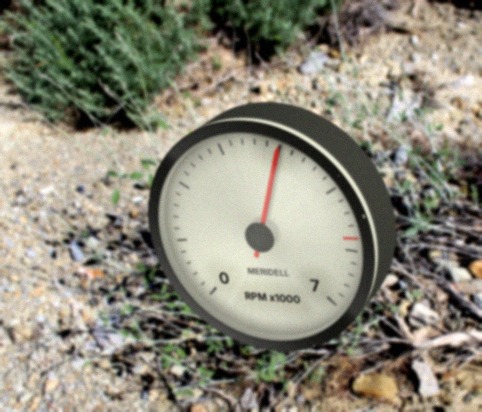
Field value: {"value": 4000, "unit": "rpm"}
